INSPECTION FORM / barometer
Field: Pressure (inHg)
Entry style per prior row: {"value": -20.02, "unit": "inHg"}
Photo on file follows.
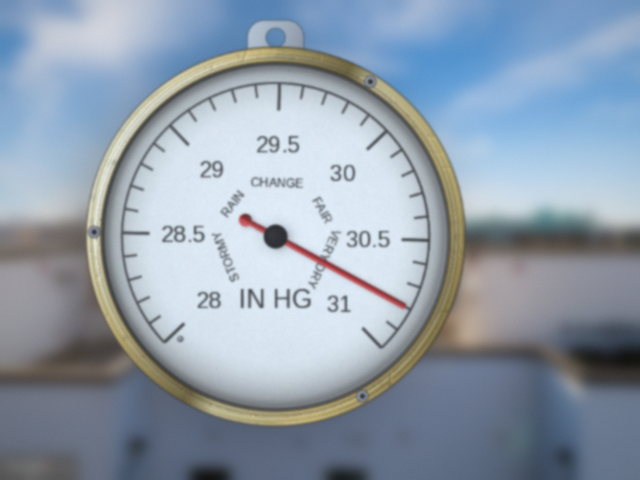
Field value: {"value": 30.8, "unit": "inHg"}
